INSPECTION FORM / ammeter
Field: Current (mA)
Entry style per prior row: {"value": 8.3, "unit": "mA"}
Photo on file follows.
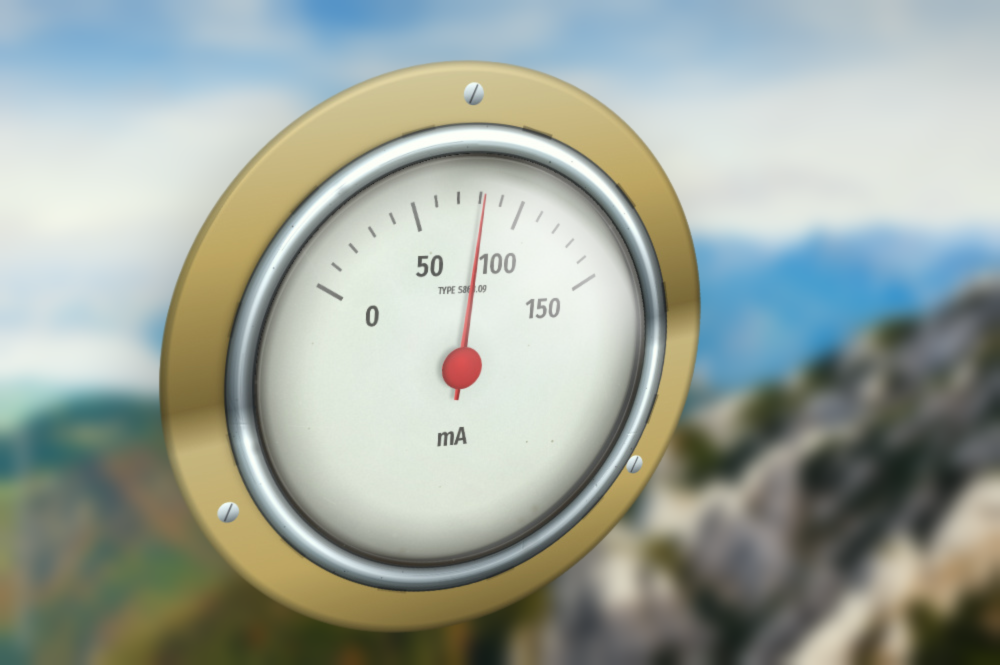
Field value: {"value": 80, "unit": "mA"}
